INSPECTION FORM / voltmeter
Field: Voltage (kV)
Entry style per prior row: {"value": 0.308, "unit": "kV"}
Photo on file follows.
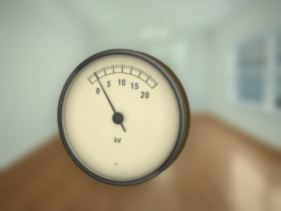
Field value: {"value": 2.5, "unit": "kV"}
